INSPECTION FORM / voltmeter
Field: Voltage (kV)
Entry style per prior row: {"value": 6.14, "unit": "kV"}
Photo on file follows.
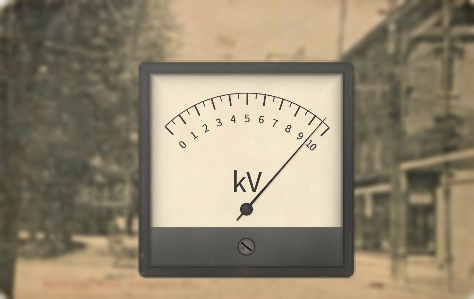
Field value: {"value": 9.5, "unit": "kV"}
